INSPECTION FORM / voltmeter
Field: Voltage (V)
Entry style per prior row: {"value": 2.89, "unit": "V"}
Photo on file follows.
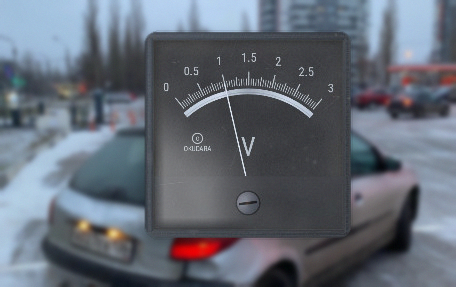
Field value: {"value": 1, "unit": "V"}
